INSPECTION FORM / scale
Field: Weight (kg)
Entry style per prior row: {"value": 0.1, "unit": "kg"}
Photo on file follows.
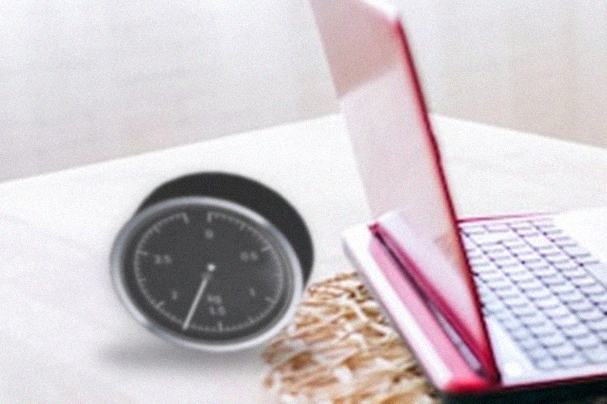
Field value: {"value": 1.75, "unit": "kg"}
